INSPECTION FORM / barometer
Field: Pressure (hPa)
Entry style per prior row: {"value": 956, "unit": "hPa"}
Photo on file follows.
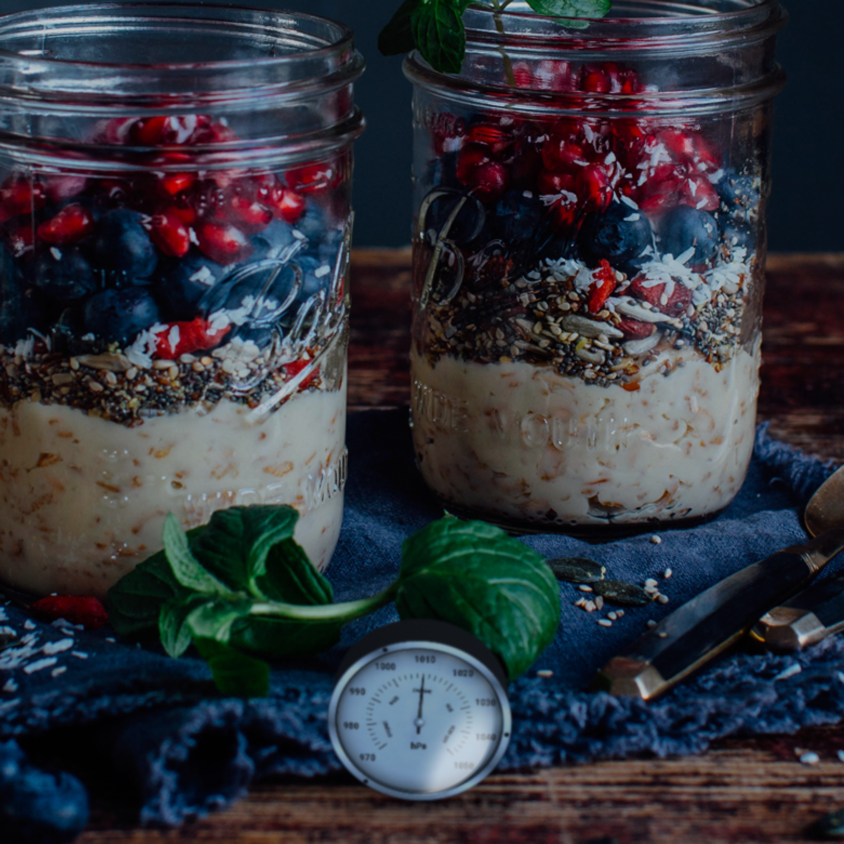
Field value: {"value": 1010, "unit": "hPa"}
